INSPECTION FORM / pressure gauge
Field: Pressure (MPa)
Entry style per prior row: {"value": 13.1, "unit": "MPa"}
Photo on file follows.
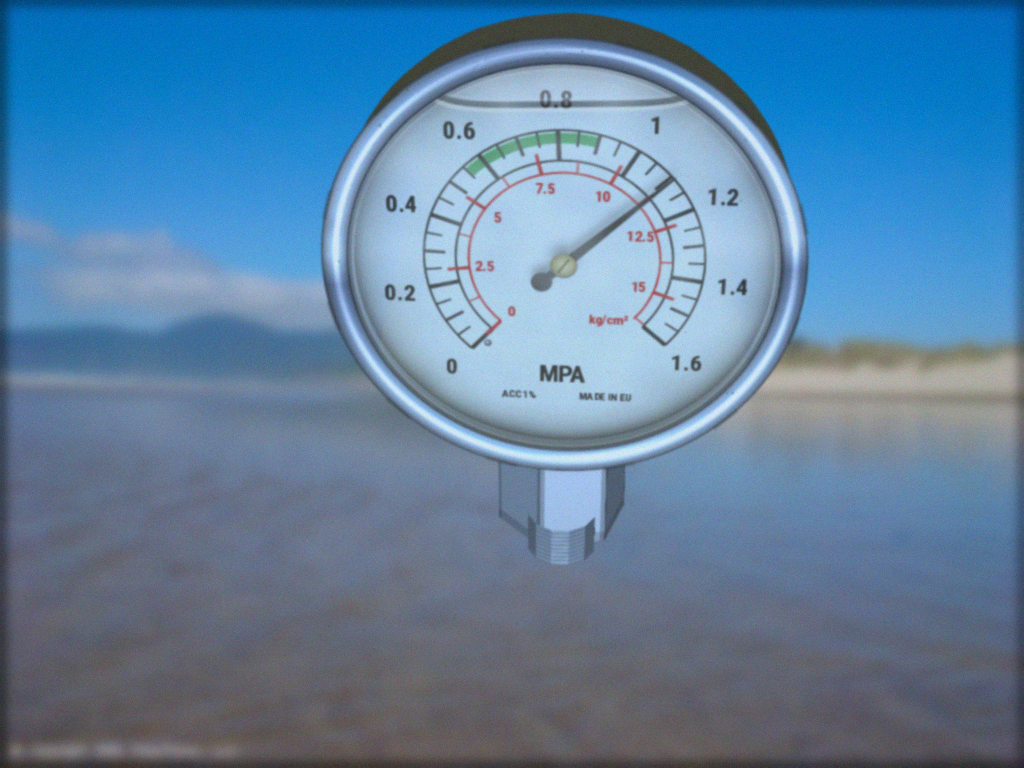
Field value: {"value": 1.1, "unit": "MPa"}
